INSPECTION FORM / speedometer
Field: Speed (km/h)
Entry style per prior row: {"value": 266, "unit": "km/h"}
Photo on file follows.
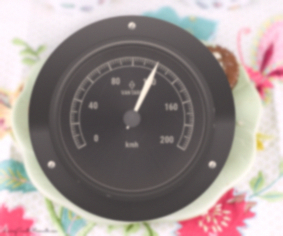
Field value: {"value": 120, "unit": "km/h"}
